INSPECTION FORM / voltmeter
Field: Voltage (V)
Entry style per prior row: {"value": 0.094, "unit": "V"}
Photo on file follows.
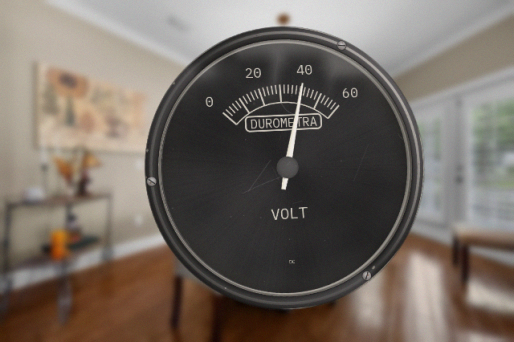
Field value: {"value": 40, "unit": "V"}
